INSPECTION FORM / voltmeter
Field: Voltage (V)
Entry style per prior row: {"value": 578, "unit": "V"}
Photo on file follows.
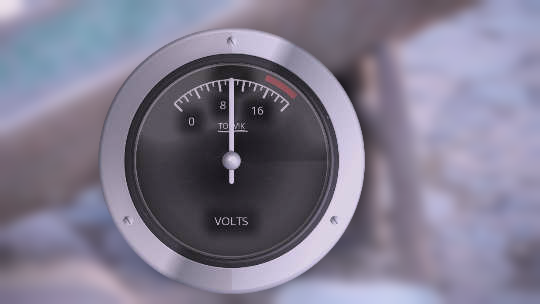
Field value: {"value": 10, "unit": "V"}
